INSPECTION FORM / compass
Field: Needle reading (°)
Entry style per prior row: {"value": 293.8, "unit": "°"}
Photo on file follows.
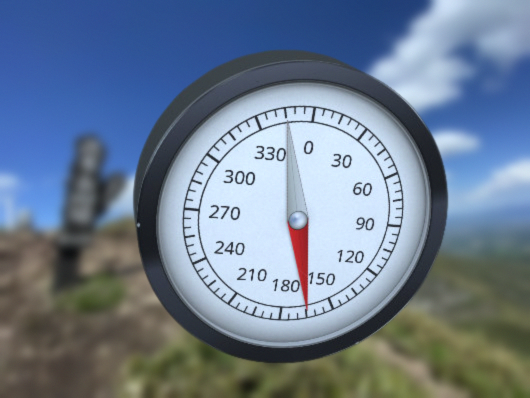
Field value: {"value": 165, "unit": "°"}
